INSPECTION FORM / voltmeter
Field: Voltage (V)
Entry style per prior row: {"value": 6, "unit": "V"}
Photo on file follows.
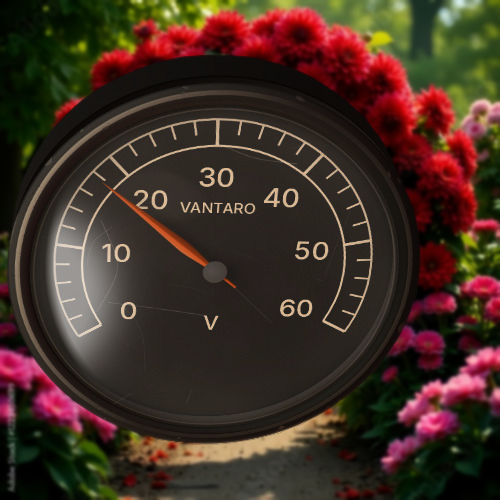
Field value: {"value": 18, "unit": "V"}
